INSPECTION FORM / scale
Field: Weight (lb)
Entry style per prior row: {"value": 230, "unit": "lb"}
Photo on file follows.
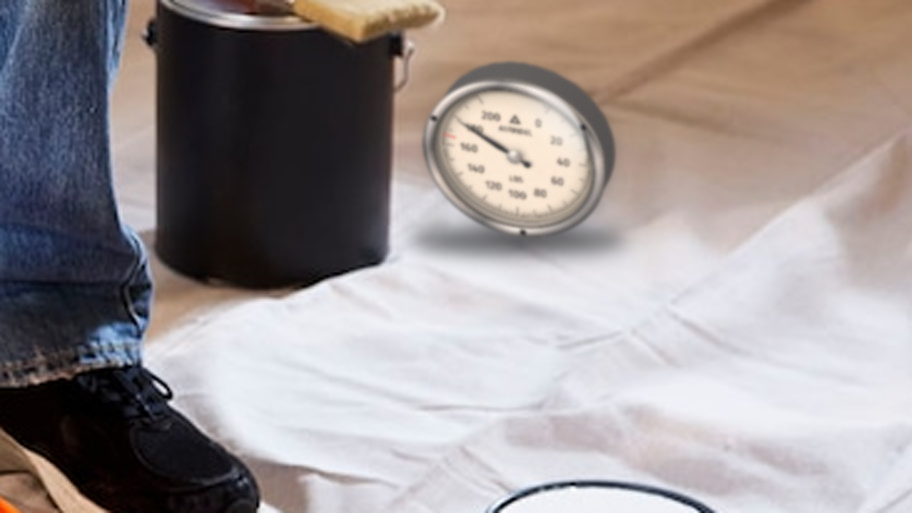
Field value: {"value": 180, "unit": "lb"}
